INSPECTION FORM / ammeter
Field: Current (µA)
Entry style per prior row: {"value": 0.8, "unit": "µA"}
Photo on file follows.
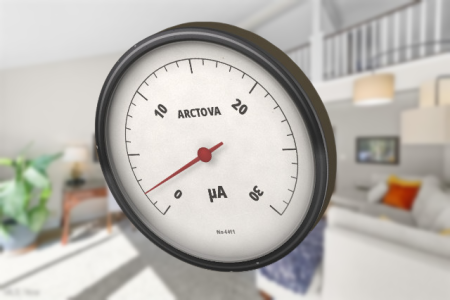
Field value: {"value": 2, "unit": "µA"}
